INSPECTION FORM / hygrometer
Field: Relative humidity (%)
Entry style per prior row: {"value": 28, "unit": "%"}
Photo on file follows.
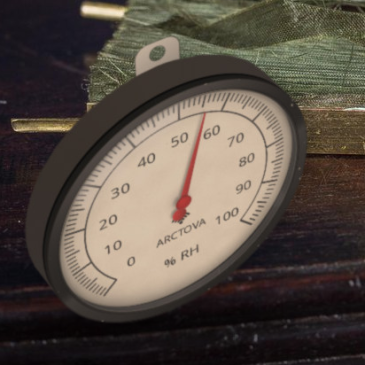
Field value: {"value": 55, "unit": "%"}
